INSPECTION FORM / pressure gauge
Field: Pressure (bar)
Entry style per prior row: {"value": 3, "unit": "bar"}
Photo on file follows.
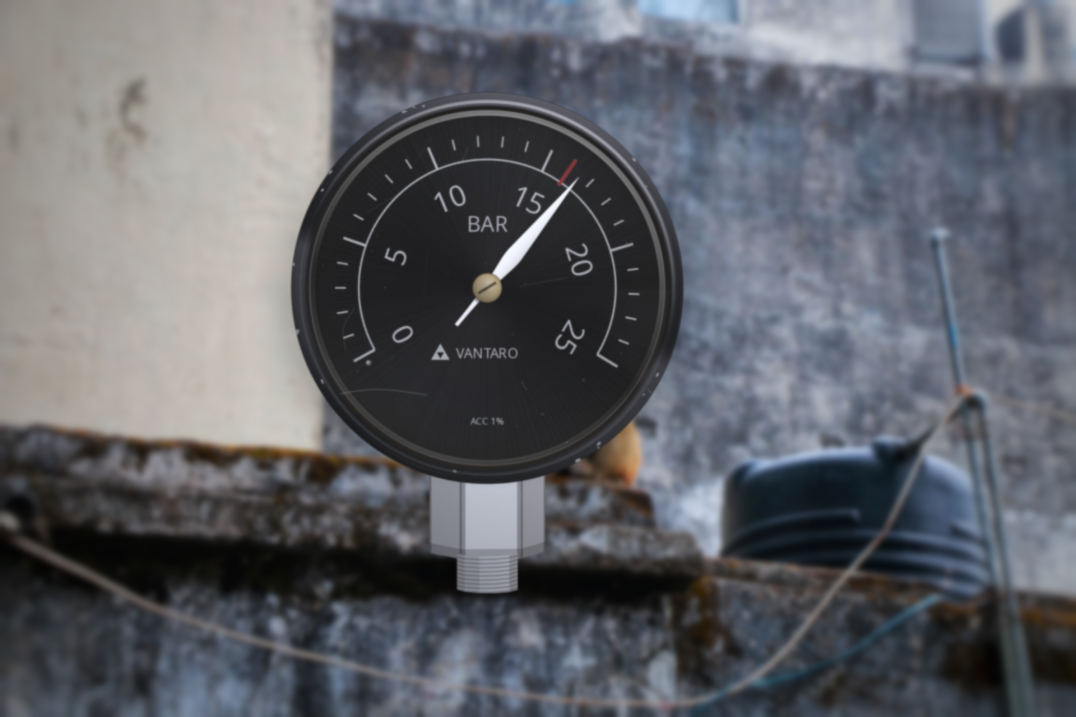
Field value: {"value": 16.5, "unit": "bar"}
